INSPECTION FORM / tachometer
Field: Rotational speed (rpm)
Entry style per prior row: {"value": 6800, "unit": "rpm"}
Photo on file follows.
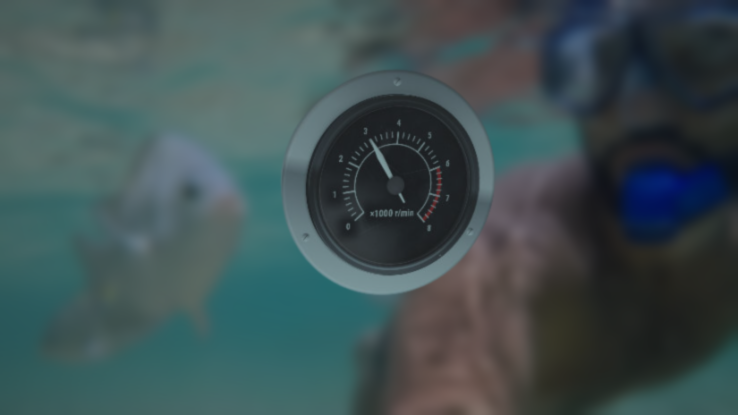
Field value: {"value": 3000, "unit": "rpm"}
